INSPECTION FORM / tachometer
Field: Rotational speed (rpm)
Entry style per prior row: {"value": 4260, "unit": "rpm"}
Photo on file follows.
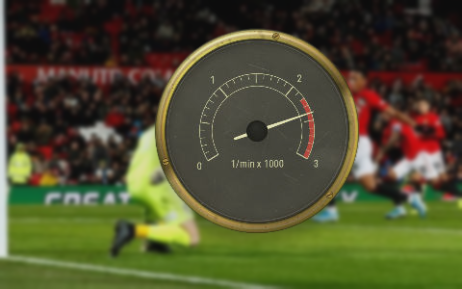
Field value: {"value": 2400, "unit": "rpm"}
